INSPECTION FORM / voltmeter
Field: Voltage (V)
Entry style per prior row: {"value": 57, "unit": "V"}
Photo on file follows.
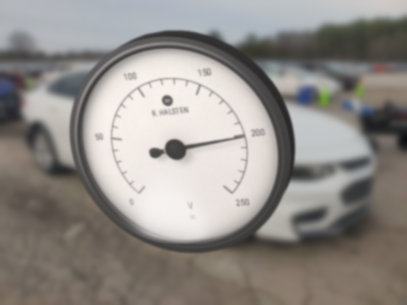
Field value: {"value": 200, "unit": "V"}
